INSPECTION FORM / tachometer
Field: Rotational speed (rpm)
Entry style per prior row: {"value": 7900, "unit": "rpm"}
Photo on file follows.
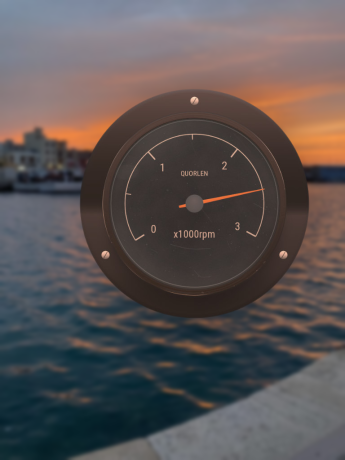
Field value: {"value": 2500, "unit": "rpm"}
